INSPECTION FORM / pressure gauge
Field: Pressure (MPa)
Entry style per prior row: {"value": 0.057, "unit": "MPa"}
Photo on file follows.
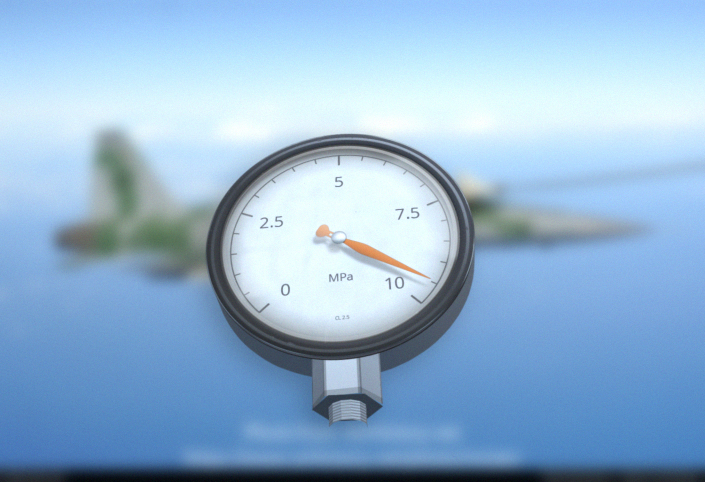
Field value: {"value": 9.5, "unit": "MPa"}
